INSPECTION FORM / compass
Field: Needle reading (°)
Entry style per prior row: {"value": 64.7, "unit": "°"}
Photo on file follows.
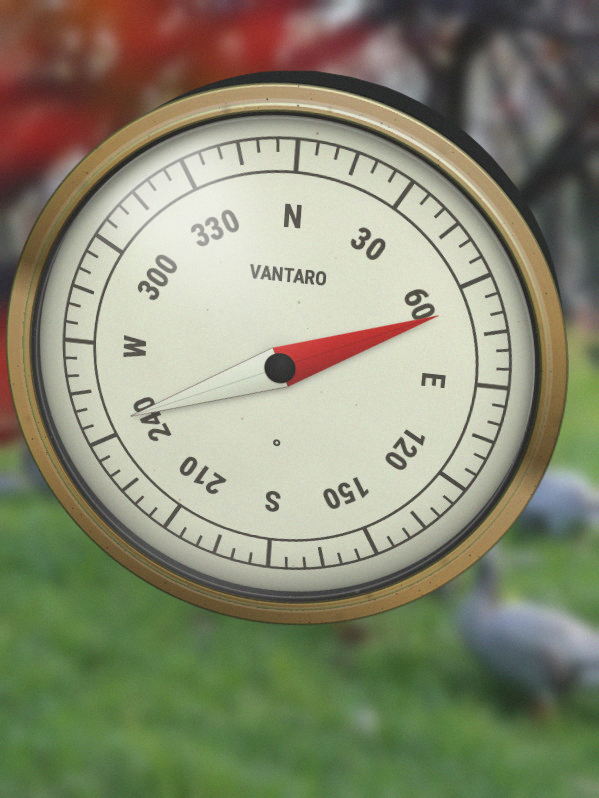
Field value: {"value": 65, "unit": "°"}
